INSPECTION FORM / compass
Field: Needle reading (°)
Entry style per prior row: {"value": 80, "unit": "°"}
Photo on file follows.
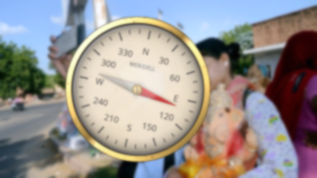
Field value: {"value": 100, "unit": "°"}
